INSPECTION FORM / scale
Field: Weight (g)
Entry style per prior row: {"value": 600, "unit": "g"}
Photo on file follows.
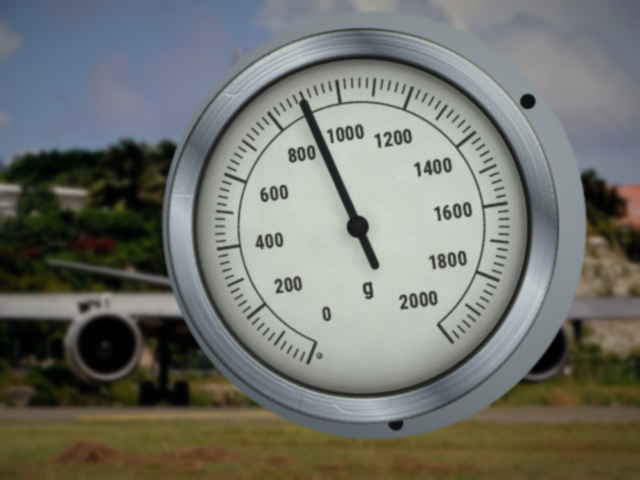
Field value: {"value": 900, "unit": "g"}
